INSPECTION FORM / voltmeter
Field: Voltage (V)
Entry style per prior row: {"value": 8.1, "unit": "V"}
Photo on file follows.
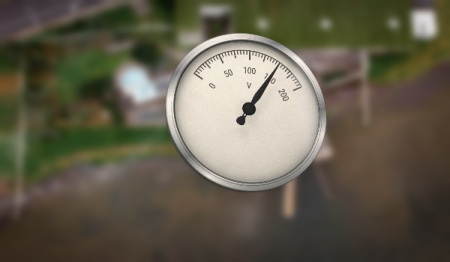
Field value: {"value": 150, "unit": "V"}
